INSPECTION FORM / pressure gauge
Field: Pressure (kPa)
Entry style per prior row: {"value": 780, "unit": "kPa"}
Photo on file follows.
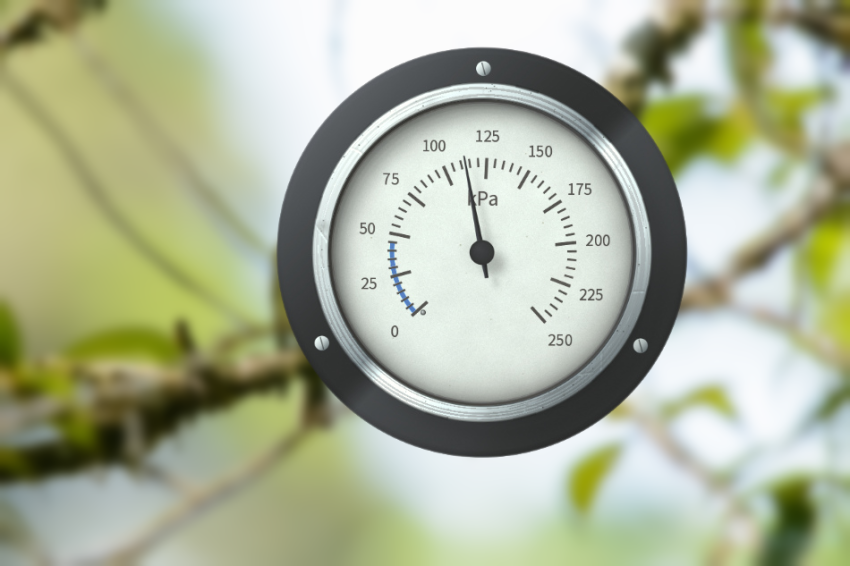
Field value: {"value": 112.5, "unit": "kPa"}
